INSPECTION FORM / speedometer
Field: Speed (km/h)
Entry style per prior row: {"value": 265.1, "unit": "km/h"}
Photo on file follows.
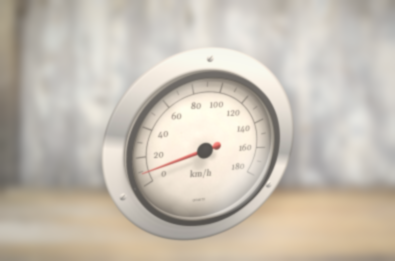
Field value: {"value": 10, "unit": "km/h"}
